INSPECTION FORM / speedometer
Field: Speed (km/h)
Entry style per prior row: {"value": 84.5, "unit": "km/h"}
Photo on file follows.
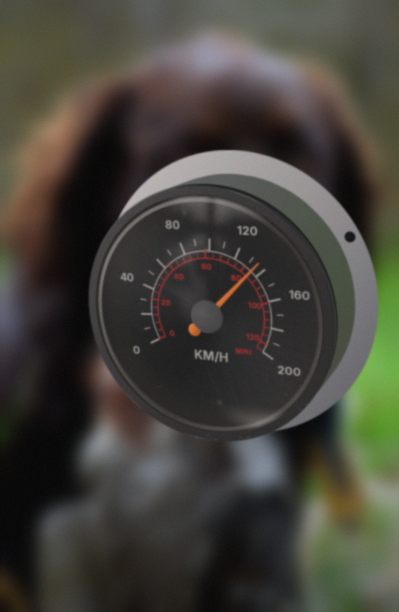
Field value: {"value": 135, "unit": "km/h"}
